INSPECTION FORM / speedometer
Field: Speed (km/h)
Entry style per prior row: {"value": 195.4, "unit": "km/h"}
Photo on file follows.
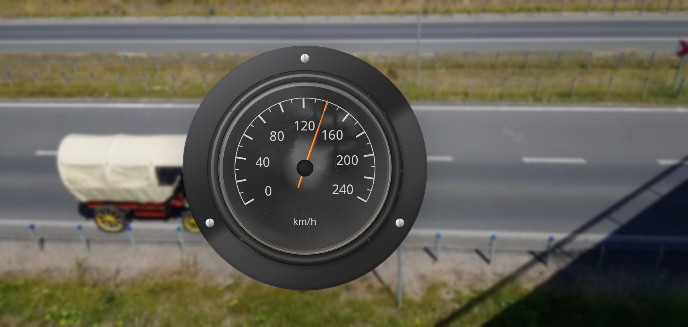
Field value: {"value": 140, "unit": "km/h"}
